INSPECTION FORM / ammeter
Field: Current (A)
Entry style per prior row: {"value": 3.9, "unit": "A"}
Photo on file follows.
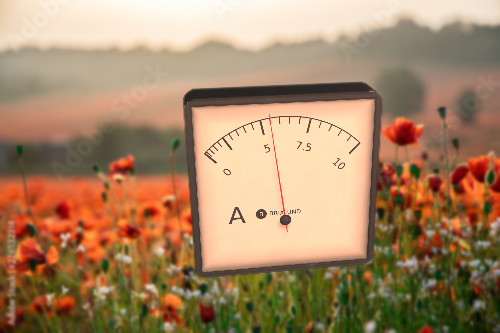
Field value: {"value": 5.5, "unit": "A"}
